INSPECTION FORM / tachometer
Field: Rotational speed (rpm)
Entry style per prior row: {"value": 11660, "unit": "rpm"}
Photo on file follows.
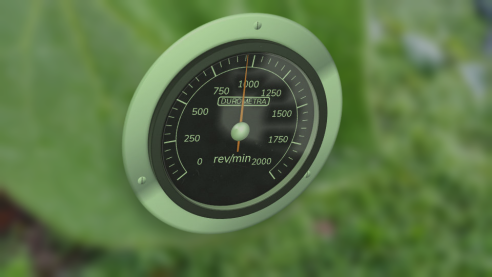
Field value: {"value": 950, "unit": "rpm"}
